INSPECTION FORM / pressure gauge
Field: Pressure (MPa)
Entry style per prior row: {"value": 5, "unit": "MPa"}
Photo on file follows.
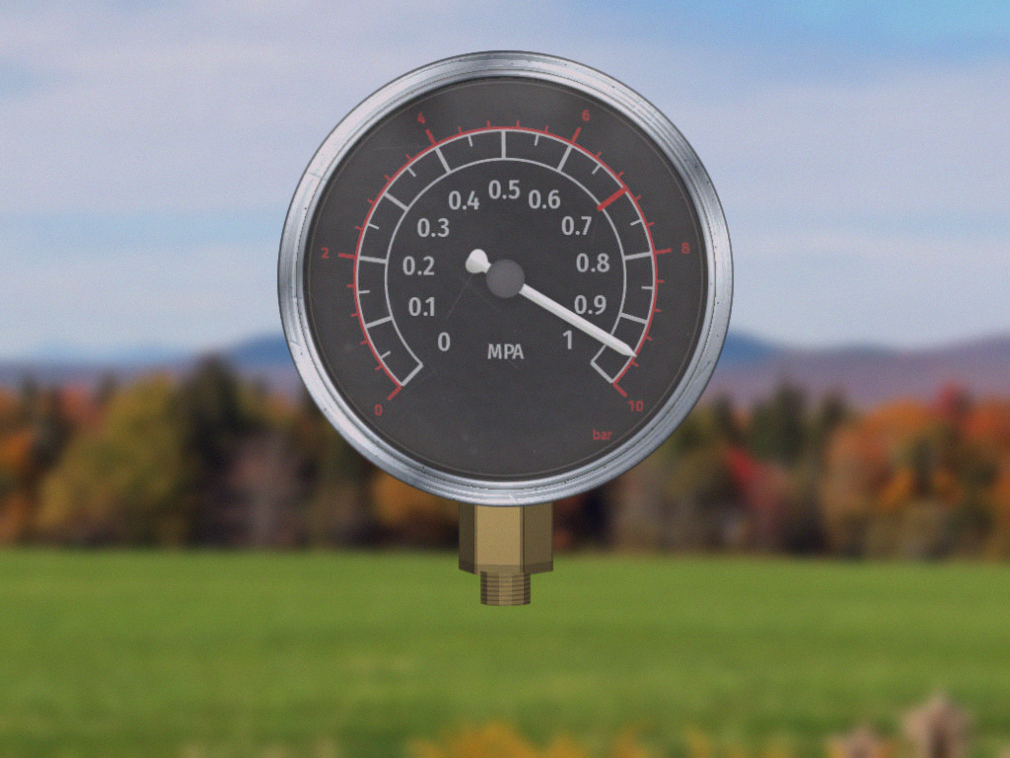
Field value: {"value": 0.95, "unit": "MPa"}
